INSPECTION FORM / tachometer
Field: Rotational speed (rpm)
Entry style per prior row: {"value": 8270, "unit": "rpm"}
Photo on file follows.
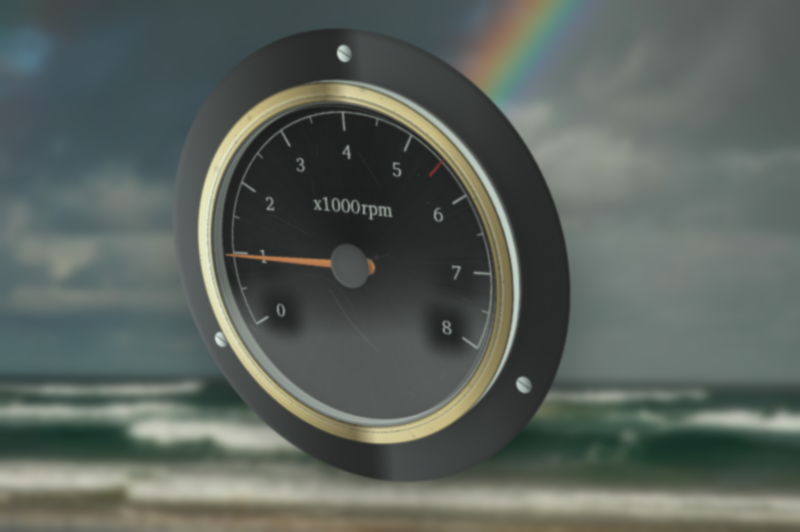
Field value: {"value": 1000, "unit": "rpm"}
